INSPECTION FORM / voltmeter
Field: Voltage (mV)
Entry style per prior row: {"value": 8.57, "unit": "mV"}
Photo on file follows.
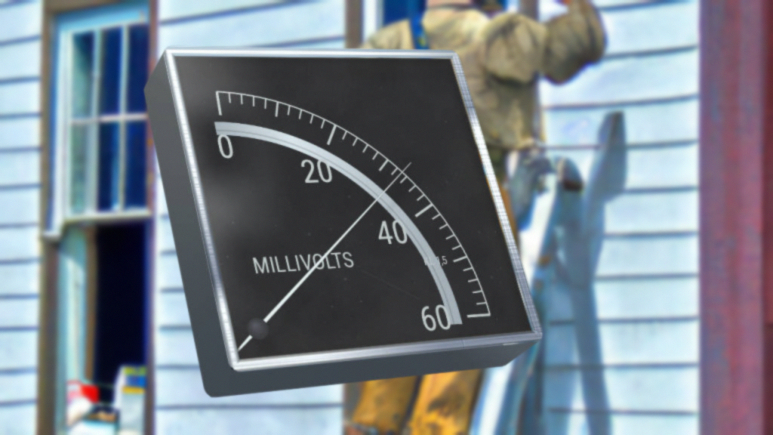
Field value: {"value": 33, "unit": "mV"}
